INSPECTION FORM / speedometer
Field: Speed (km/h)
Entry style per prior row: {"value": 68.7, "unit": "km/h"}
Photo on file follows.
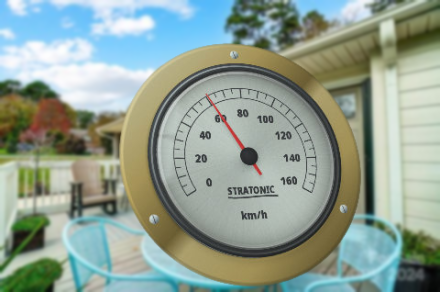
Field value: {"value": 60, "unit": "km/h"}
